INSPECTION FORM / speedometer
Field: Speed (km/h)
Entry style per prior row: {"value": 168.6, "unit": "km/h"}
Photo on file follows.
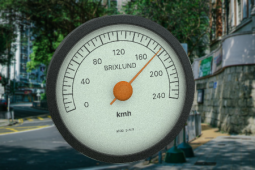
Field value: {"value": 175, "unit": "km/h"}
